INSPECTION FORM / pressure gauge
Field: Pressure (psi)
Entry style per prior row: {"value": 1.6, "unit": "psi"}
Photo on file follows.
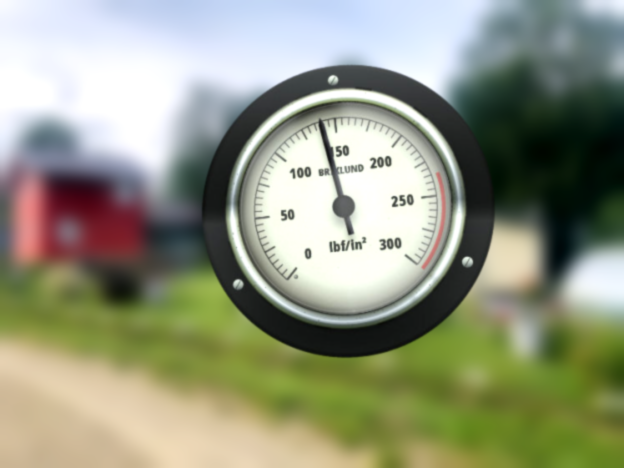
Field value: {"value": 140, "unit": "psi"}
